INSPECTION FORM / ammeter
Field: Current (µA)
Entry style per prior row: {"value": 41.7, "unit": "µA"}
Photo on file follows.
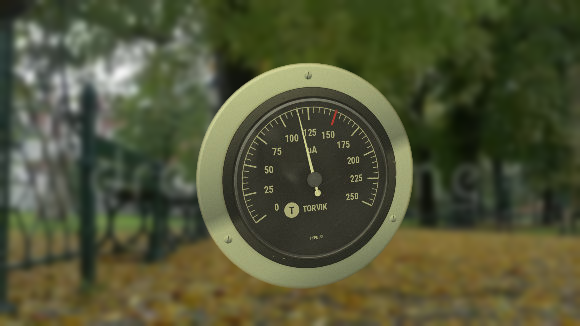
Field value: {"value": 115, "unit": "µA"}
